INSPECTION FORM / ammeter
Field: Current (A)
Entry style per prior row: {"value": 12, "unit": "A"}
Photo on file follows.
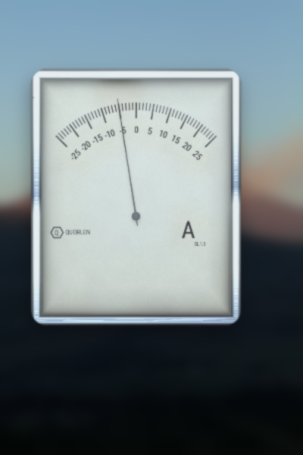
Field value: {"value": -5, "unit": "A"}
